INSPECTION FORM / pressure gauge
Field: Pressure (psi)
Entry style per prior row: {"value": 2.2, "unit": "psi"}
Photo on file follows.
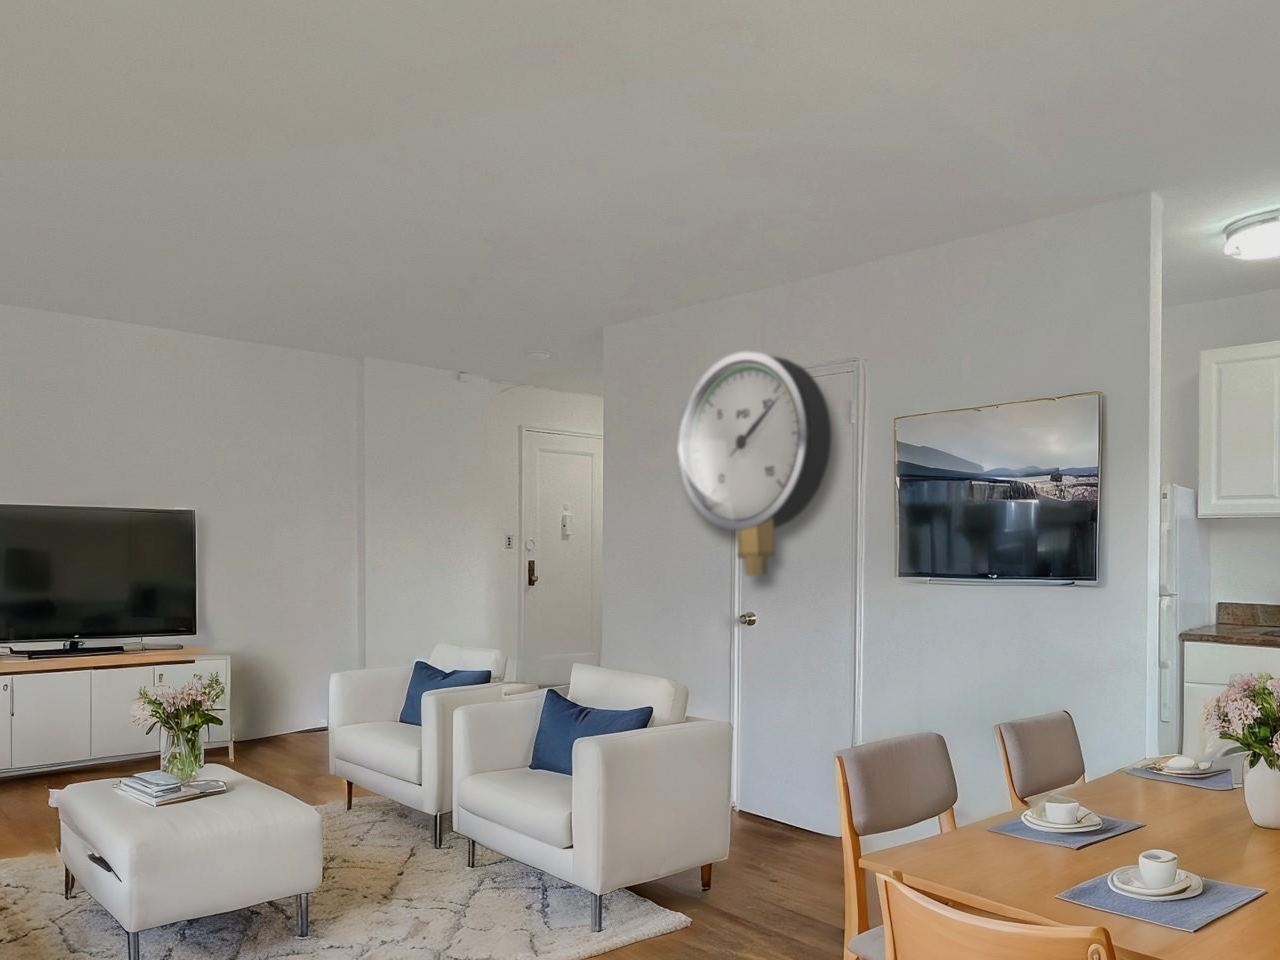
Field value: {"value": 10.5, "unit": "psi"}
